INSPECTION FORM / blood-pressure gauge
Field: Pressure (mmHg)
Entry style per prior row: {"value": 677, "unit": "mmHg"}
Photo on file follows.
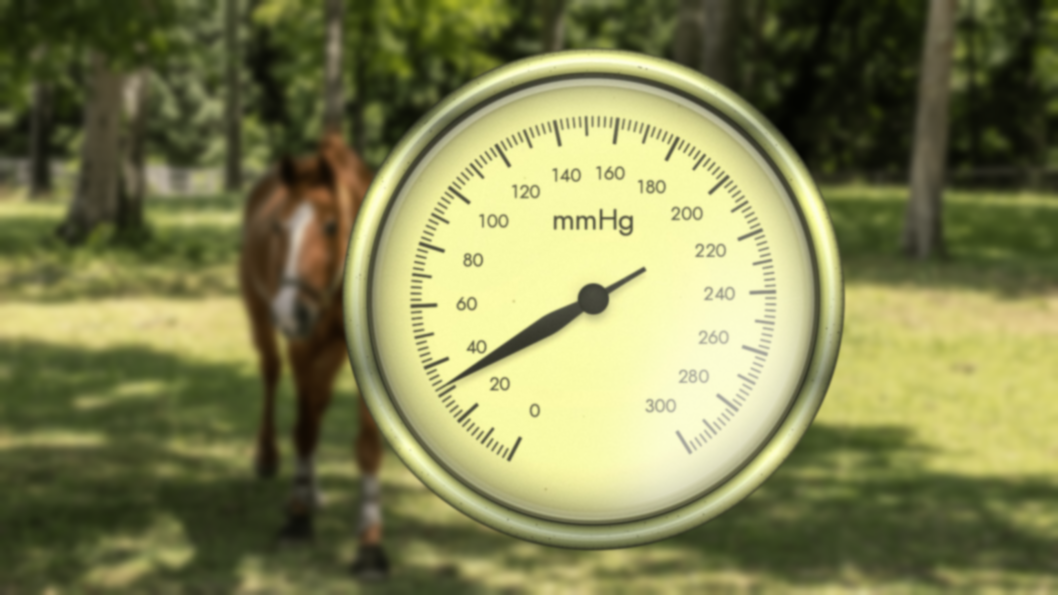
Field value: {"value": 32, "unit": "mmHg"}
